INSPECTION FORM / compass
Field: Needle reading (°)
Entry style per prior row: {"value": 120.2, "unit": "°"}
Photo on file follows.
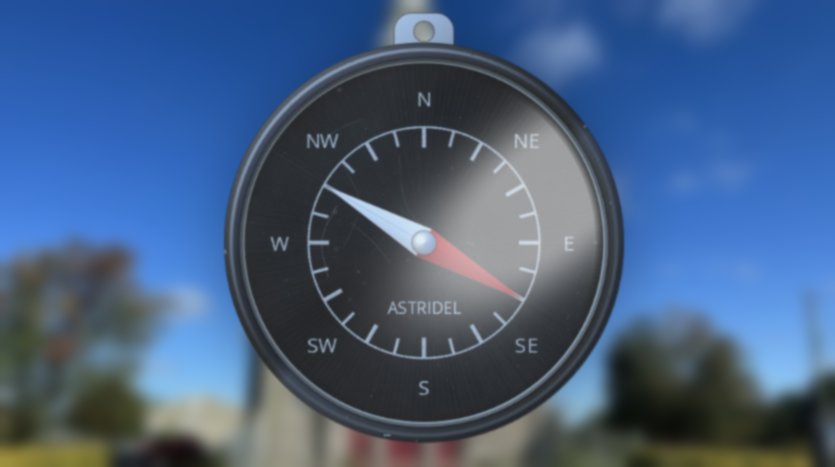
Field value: {"value": 120, "unit": "°"}
